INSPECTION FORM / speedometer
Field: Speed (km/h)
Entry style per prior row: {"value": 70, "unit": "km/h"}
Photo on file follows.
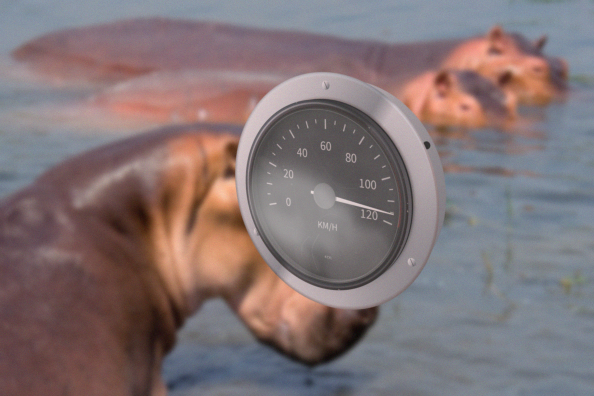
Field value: {"value": 115, "unit": "km/h"}
